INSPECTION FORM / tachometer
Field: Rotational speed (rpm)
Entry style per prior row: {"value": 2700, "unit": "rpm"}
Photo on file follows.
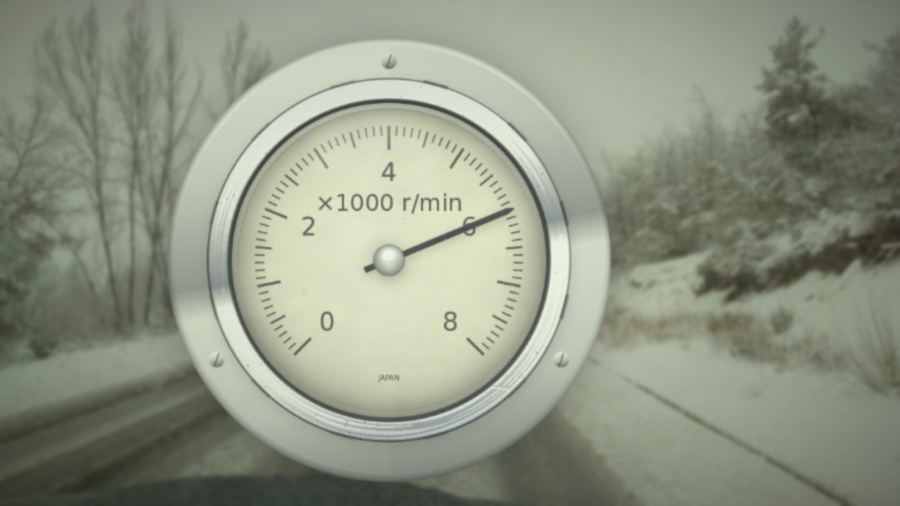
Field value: {"value": 6000, "unit": "rpm"}
